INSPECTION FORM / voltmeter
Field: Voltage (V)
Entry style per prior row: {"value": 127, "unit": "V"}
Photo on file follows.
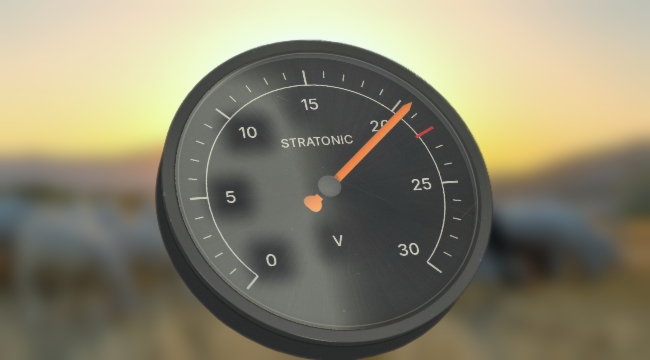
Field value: {"value": 20.5, "unit": "V"}
